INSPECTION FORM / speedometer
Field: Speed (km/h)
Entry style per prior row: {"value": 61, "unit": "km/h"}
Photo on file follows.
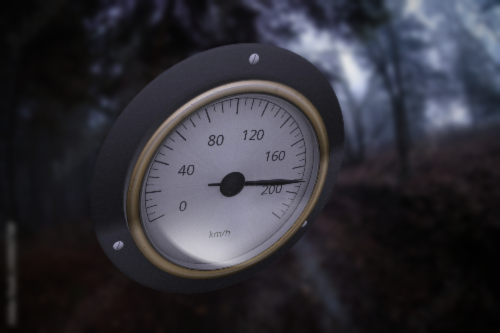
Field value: {"value": 190, "unit": "km/h"}
